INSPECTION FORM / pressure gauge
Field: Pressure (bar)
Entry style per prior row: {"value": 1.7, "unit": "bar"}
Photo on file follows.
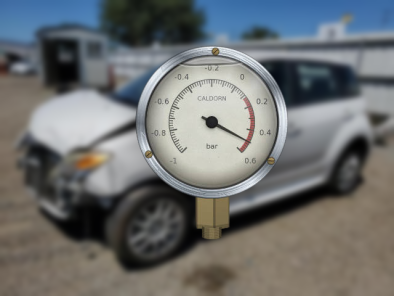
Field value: {"value": 0.5, "unit": "bar"}
